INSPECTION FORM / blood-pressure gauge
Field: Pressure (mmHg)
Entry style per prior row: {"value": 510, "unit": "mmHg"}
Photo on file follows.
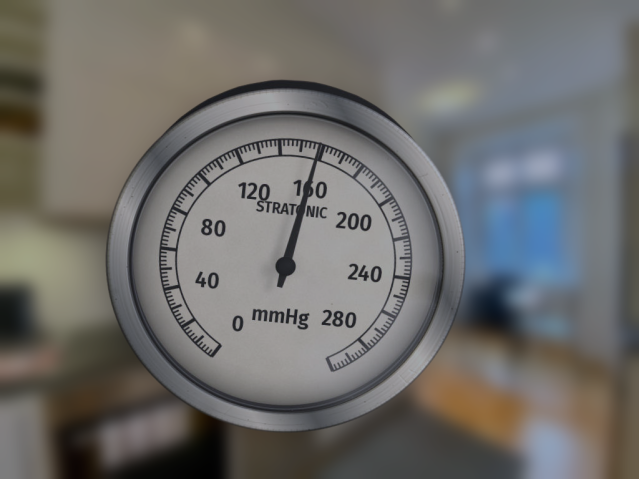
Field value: {"value": 158, "unit": "mmHg"}
